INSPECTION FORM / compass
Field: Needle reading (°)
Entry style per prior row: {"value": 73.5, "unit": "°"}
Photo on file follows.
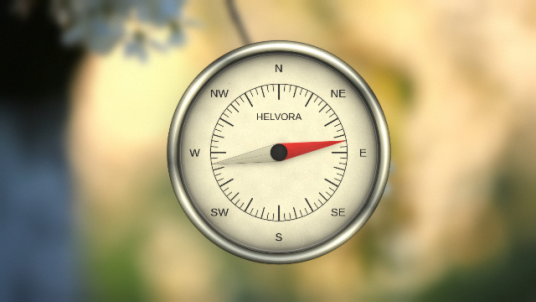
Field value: {"value": 80, "unit": "°"}
